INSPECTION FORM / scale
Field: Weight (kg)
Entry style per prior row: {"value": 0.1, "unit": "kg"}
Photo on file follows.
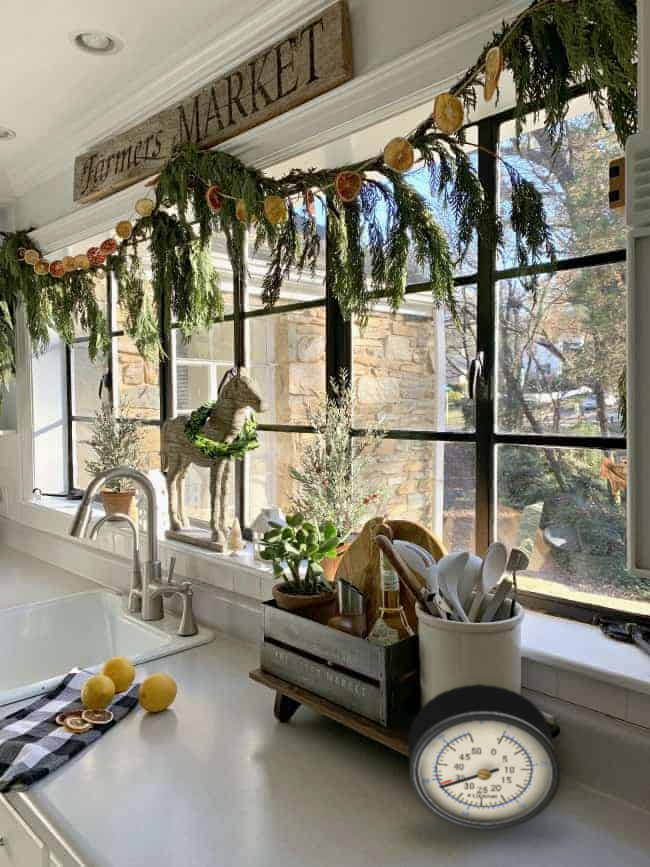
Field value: {"value": 35, "unit": "kg"}
